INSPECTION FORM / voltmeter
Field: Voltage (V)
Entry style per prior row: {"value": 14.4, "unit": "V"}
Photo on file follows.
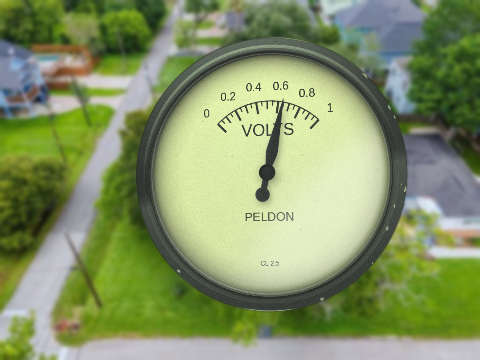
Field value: {"value": 0.65, "unit": "V"}
